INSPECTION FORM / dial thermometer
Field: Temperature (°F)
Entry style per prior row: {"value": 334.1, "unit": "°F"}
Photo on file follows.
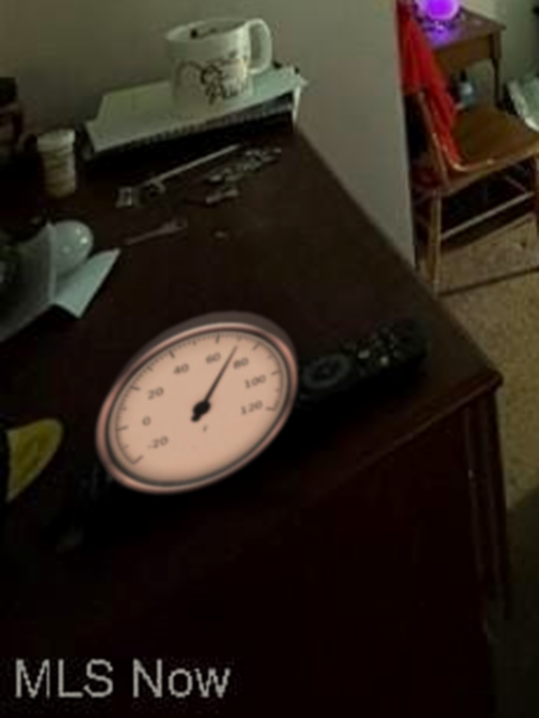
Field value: {"value": 70, "unit": "°F"}
